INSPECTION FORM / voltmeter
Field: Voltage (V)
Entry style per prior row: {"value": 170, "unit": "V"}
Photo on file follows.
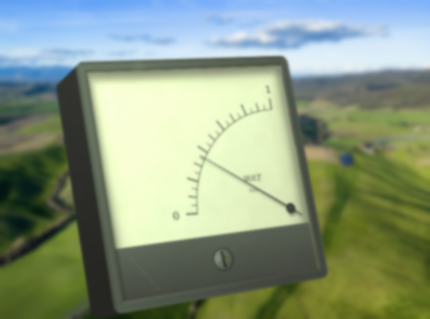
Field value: {"value": 0.35, "unit": "V"}
